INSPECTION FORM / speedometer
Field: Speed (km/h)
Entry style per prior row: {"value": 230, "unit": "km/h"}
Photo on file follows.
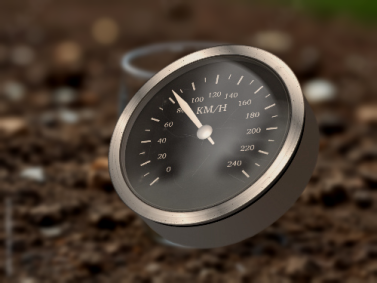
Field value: {"value": 85, "unit": "km/h"}
